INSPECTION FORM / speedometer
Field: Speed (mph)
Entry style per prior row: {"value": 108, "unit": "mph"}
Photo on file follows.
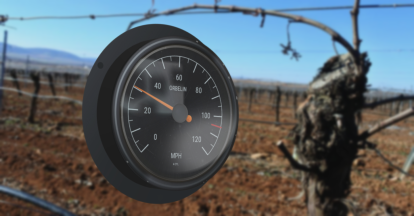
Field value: {"value": 30, "unit": "mph"}
